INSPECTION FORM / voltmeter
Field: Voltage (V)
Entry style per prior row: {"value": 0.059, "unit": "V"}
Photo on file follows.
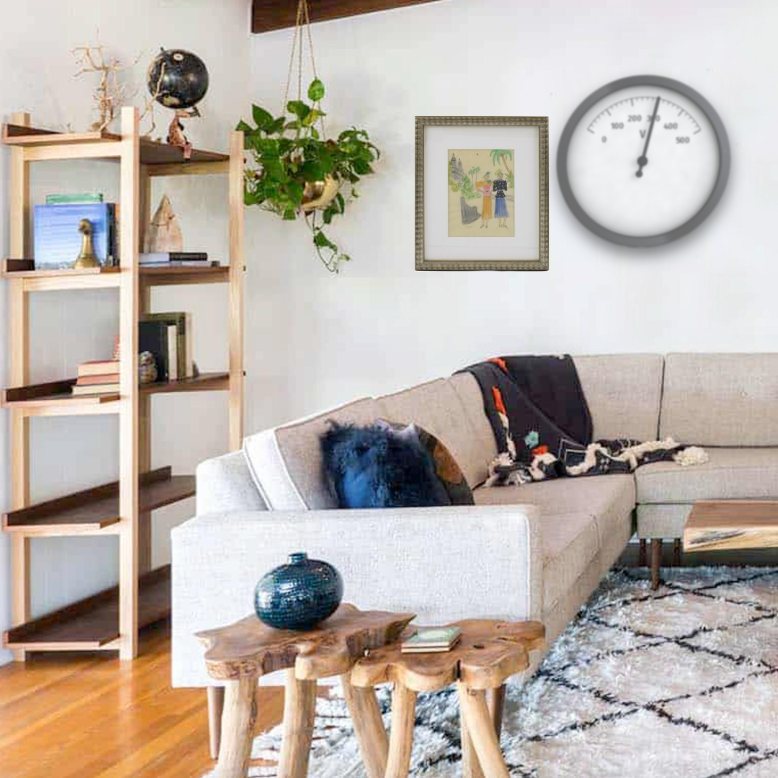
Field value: {"value": 300, "unit": "V"}
